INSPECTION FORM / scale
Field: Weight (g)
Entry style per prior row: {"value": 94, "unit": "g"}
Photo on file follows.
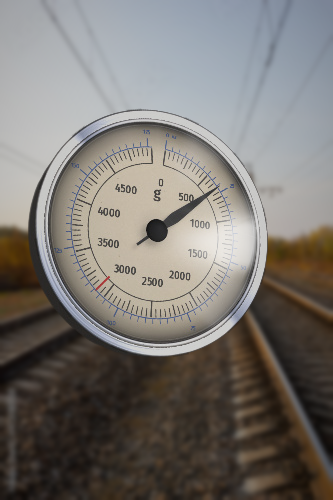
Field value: {"value": 650, "unit": "g"}
